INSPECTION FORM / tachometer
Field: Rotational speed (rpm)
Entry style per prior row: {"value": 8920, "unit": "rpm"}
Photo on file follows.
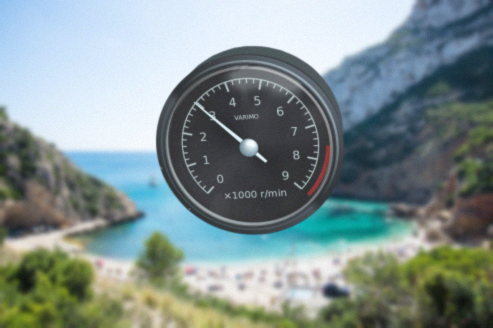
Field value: {"value": 3000, "unit": "rpm"}
